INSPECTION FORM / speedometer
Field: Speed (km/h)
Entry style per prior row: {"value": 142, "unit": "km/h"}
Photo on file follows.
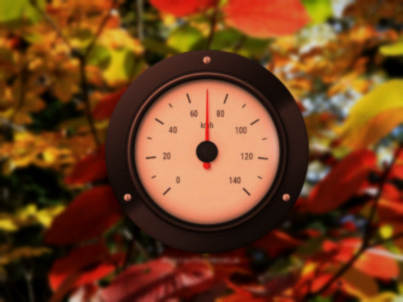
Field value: {"value": 70, "unit": "km/h"}
